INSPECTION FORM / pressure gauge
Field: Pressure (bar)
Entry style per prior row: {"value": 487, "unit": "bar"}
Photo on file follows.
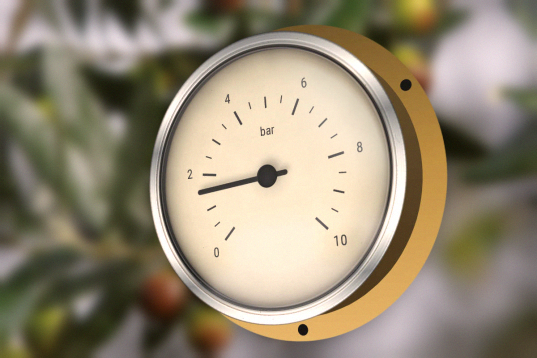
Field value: {"value": 1.5, "unit": "bar"}
